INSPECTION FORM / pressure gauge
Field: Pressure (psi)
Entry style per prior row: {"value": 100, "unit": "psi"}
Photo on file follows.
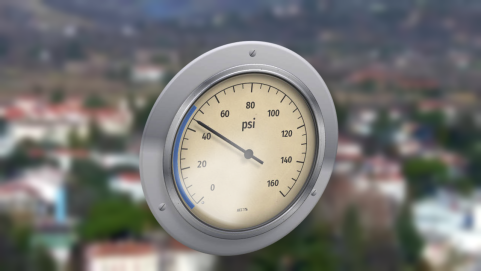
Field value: {"value": 45, "unit": "psi"}
